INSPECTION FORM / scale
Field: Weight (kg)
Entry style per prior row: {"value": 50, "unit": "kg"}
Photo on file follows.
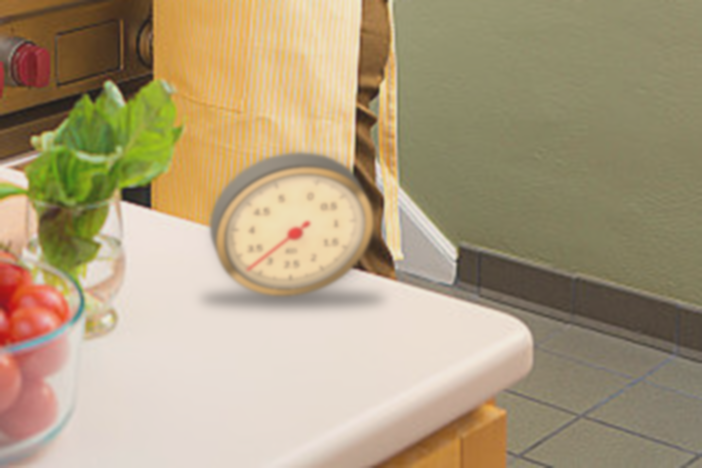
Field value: {"value": 3.25, "unit": "kg"}
